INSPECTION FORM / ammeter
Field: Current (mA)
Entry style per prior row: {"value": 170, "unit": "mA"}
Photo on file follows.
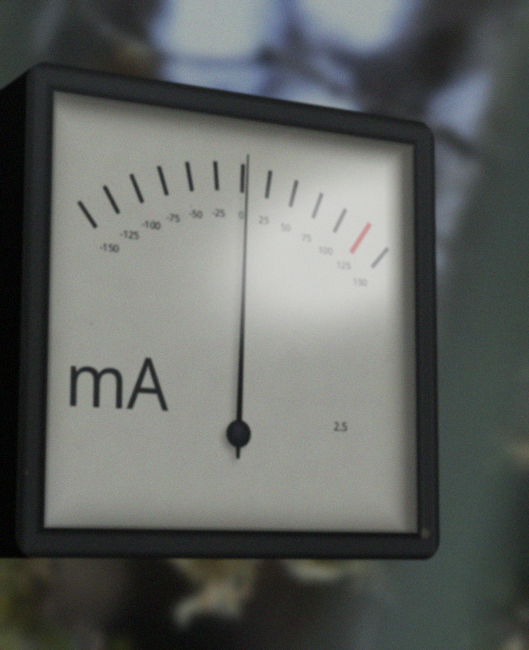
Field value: {"value": 0, "unit": "mA"}
